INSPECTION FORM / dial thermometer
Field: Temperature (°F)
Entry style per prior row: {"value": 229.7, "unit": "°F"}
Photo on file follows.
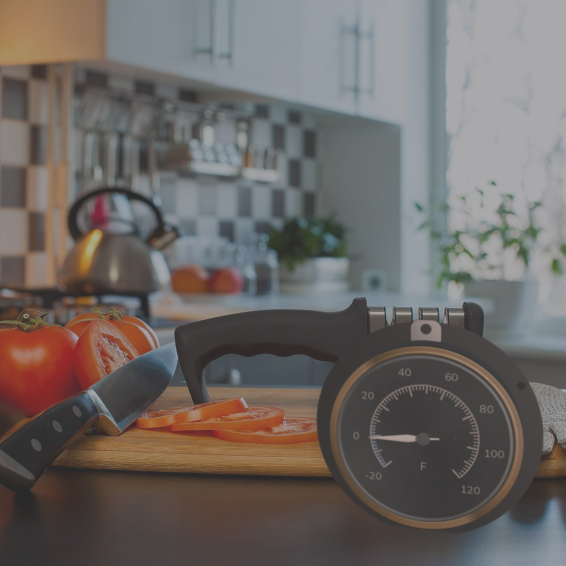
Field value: {"value": 0, "unit": "°F"}
